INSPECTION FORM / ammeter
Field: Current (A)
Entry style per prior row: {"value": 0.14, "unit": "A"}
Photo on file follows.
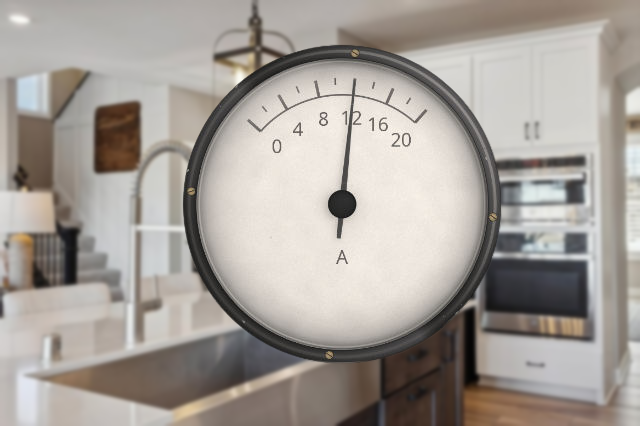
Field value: {"value": 12, "unit": "A"}
